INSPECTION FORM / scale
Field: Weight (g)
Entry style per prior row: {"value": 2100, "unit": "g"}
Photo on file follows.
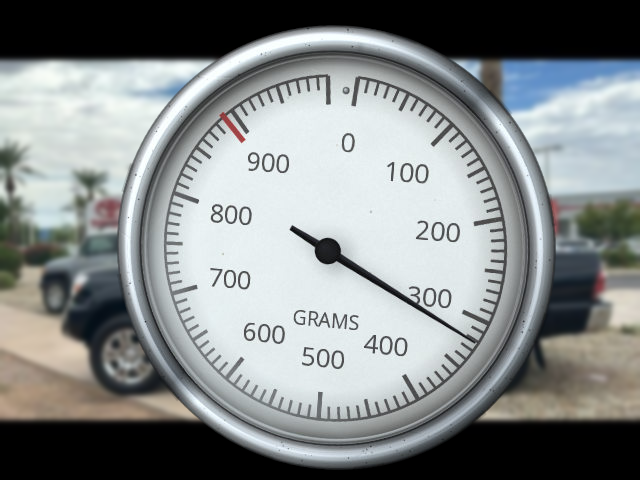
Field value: {"value": 320, "unit": "g"}
